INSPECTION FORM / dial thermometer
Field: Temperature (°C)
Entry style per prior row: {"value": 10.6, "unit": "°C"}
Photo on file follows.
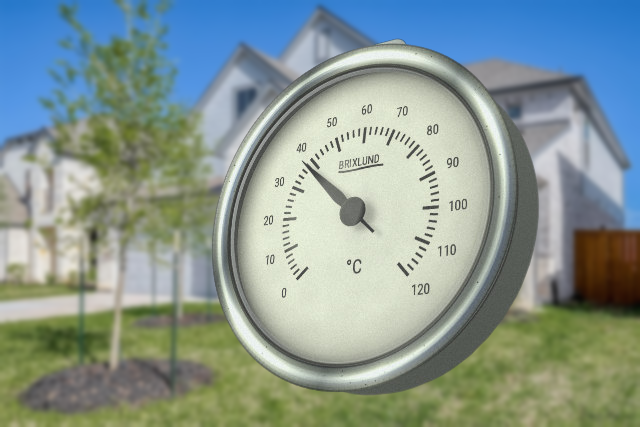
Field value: {"value": 38, "unit": "°C"}
